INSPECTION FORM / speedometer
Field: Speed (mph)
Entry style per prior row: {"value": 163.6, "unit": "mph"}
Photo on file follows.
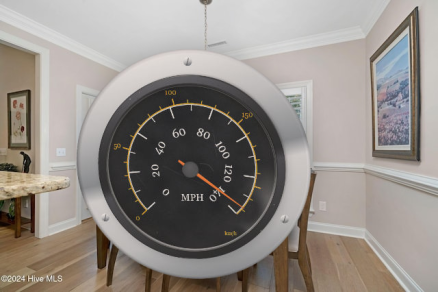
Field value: {"value": 135, "unit": "mph"}
